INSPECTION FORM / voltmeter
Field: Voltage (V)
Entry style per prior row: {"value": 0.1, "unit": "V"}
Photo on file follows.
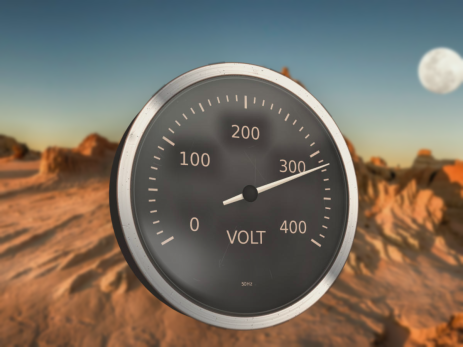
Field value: {"value": 315, "unit": "V"}
